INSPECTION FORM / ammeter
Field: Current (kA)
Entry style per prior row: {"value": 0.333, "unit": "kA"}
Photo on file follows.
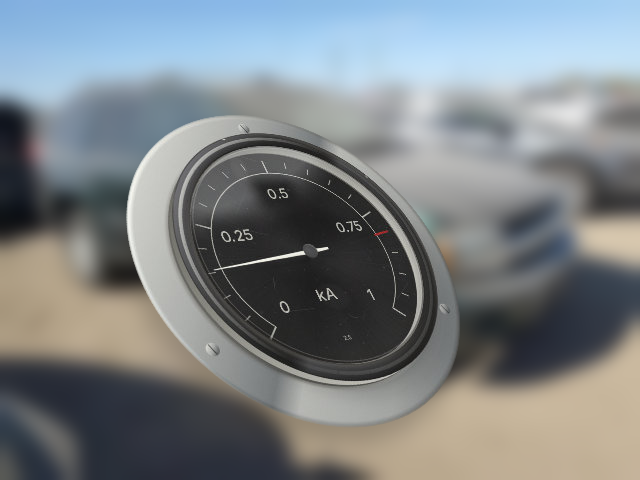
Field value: {"value": 0.15, "unit": "kA"}
